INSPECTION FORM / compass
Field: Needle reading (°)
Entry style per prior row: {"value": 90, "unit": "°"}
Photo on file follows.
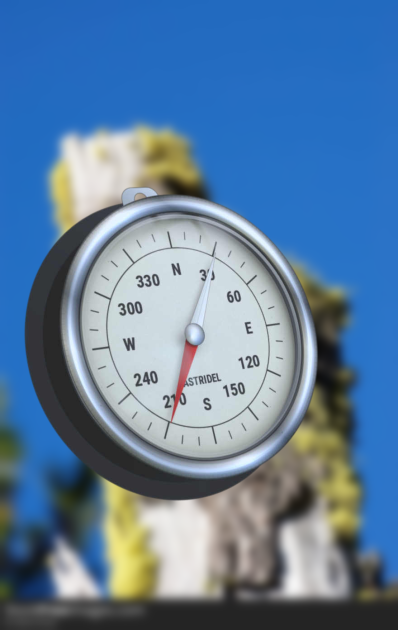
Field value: {"value": 210, "unit": "°"}
